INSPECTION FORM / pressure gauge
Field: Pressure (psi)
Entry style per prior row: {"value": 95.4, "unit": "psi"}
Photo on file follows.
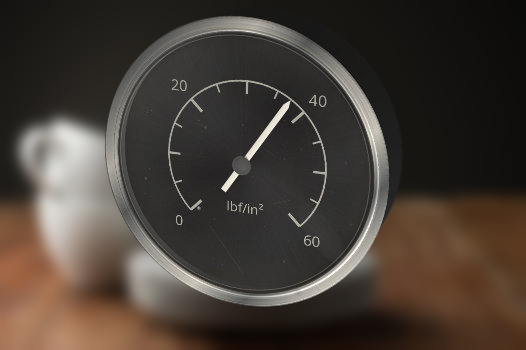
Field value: {"value": 37.5, "unit": "psi"}
